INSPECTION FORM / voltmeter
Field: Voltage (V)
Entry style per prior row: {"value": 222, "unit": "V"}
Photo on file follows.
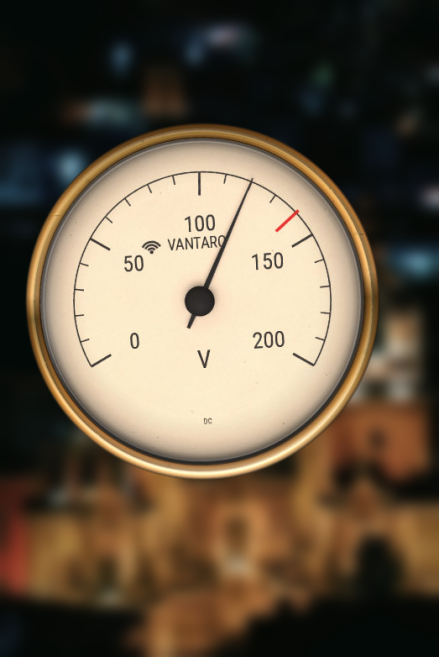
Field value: {"value": 120, "unit": "V"}
